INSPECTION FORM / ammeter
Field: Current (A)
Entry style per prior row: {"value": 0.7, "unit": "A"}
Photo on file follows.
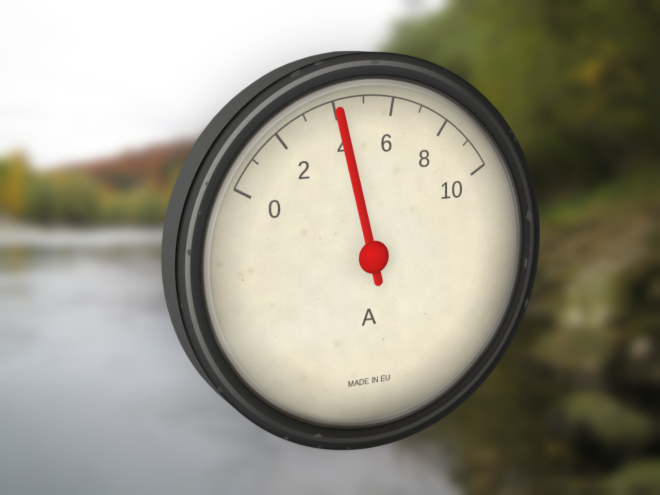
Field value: {"value": 4, "unit": "A"}
